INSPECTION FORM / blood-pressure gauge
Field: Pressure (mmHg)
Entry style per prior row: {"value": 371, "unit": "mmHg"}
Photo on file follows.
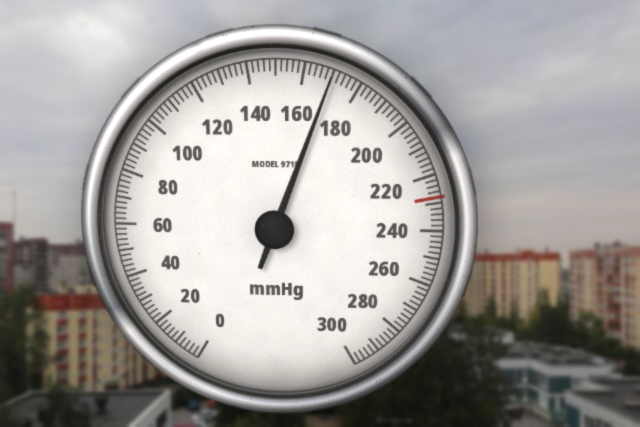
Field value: {"value": 170, "unit": "mmHg"}
